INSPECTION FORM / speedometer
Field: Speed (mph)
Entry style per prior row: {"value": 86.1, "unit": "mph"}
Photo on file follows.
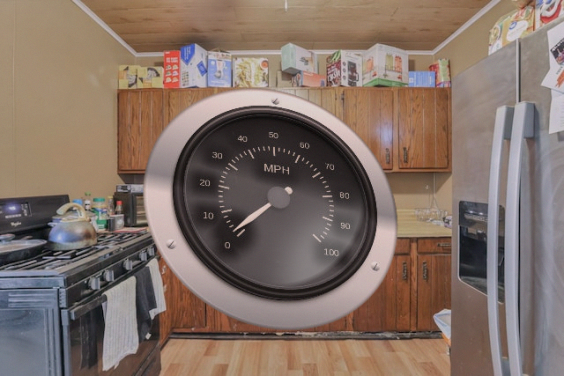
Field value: {"value": 2, "unit": "mph"}
